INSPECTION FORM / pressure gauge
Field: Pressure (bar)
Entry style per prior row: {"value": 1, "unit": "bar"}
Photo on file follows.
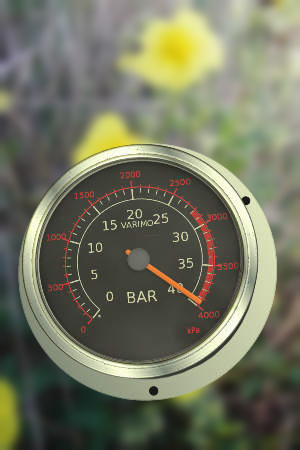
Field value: {"value": 39.5, "unit": "bar"}
